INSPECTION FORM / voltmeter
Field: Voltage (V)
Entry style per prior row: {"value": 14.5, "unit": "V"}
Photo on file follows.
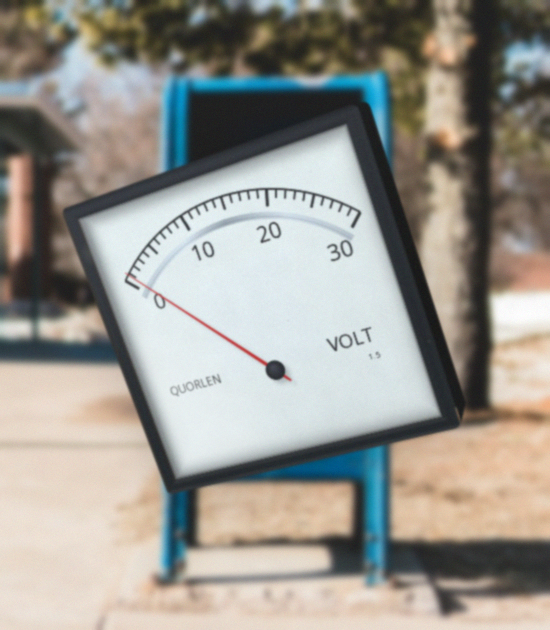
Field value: {"value": 1, "unit": "V"}
